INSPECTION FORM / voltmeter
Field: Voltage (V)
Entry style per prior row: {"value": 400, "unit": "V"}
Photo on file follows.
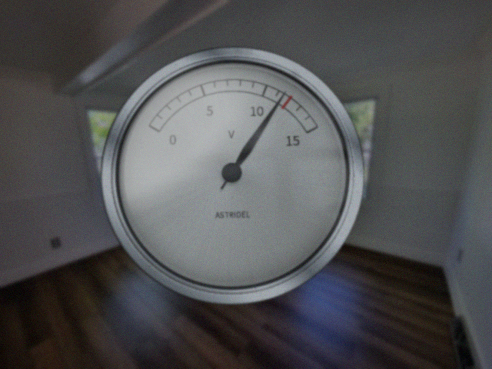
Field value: {"value": 11.5, "unit": "V"}
